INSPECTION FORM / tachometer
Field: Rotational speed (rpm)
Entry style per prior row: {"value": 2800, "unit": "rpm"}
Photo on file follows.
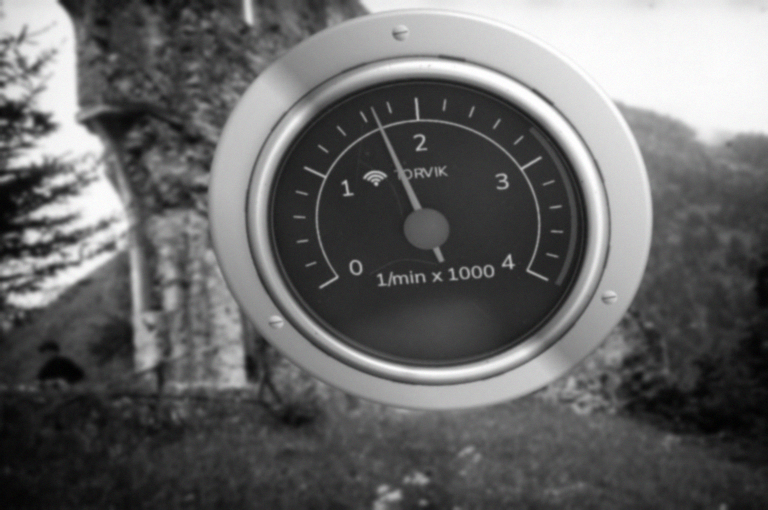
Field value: {"value": 1700, "unit": "rpm"}
